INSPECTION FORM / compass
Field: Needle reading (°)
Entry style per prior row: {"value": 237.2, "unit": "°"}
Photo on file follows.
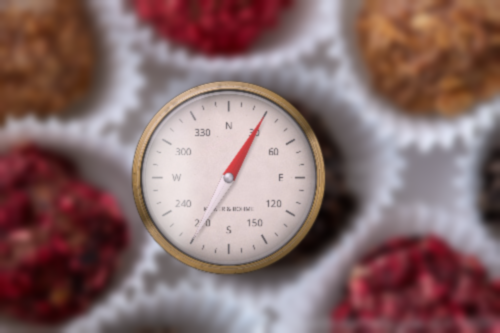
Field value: {"value": 30, "unit": "°"}
